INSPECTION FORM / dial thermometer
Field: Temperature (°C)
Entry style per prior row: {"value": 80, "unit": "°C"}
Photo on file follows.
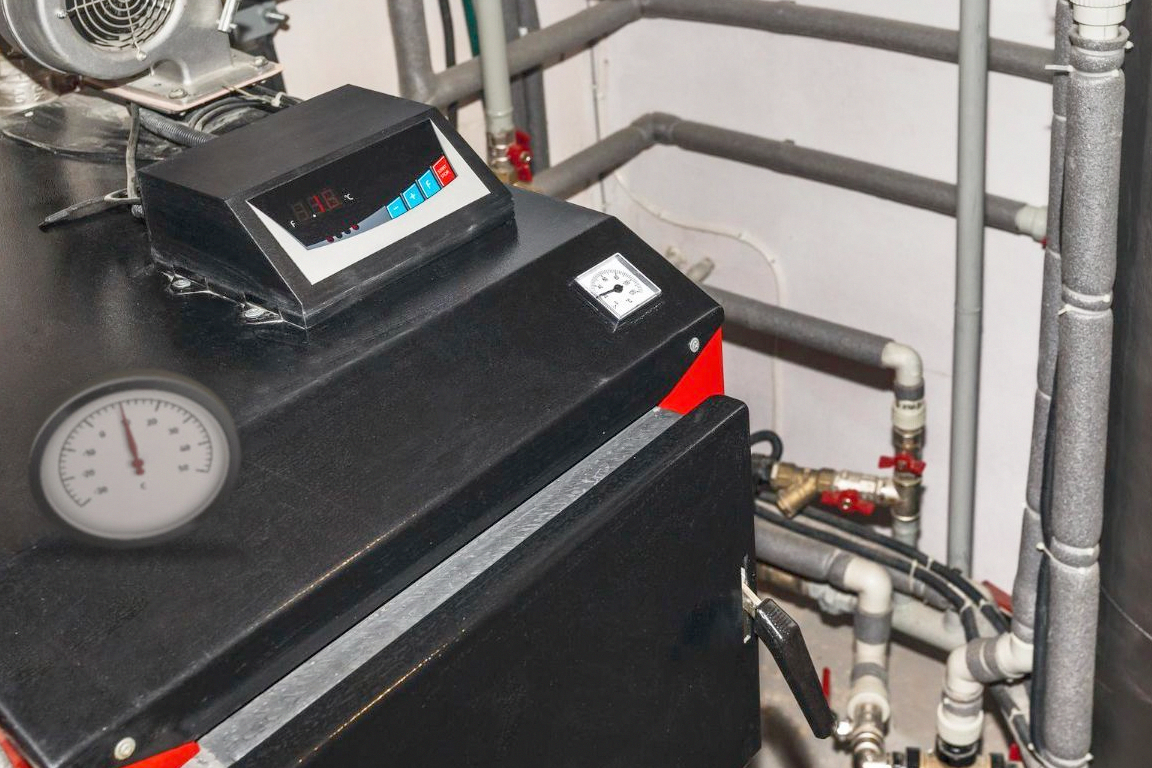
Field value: {"value": 10, "unit": "°C"}
